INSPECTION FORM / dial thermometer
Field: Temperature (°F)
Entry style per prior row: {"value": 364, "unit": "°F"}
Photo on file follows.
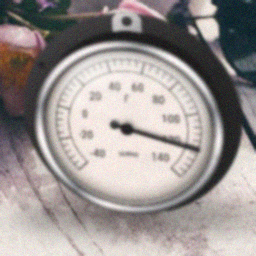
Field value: {"value": 120, "unit": "°F"}
